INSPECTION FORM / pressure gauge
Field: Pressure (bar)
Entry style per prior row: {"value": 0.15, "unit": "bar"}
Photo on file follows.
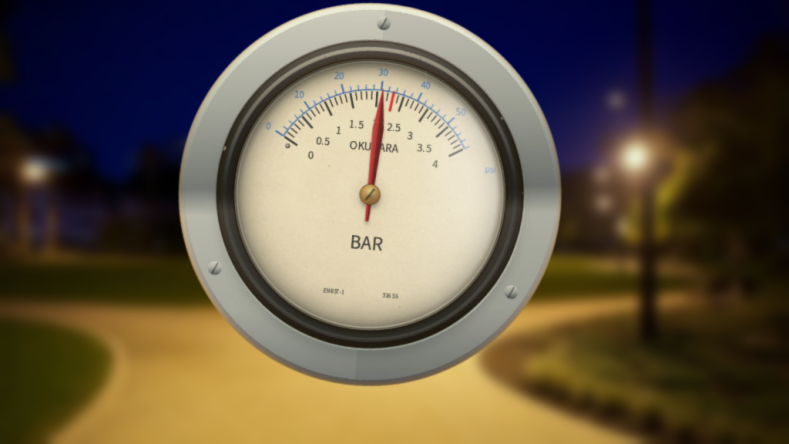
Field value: {"value": 2.1, "unit": "bar"}
